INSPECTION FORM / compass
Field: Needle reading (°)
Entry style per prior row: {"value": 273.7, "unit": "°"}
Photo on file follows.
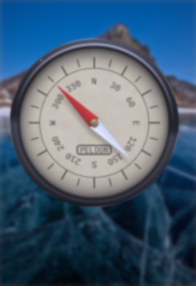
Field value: {"value": 315, "unit": "°"}
